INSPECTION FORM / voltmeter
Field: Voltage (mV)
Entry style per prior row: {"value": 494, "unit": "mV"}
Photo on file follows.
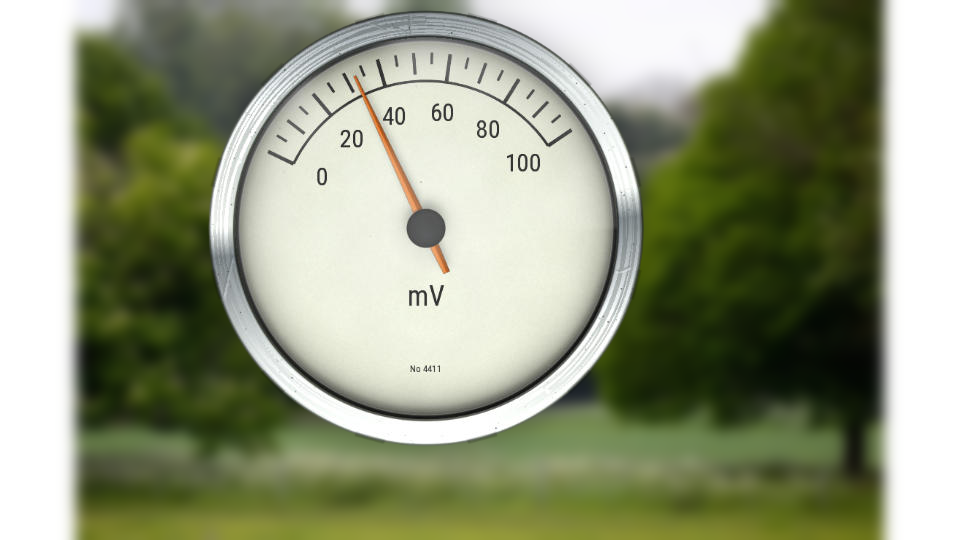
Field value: {"value": 32.5, "unit": "mV"}
